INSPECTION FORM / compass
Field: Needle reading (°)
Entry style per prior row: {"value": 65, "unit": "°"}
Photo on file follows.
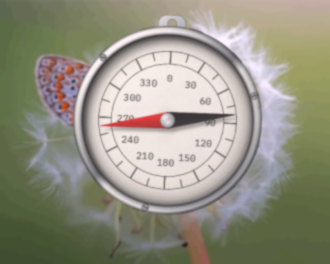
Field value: {"value": 262.5, "unit": "°"}
